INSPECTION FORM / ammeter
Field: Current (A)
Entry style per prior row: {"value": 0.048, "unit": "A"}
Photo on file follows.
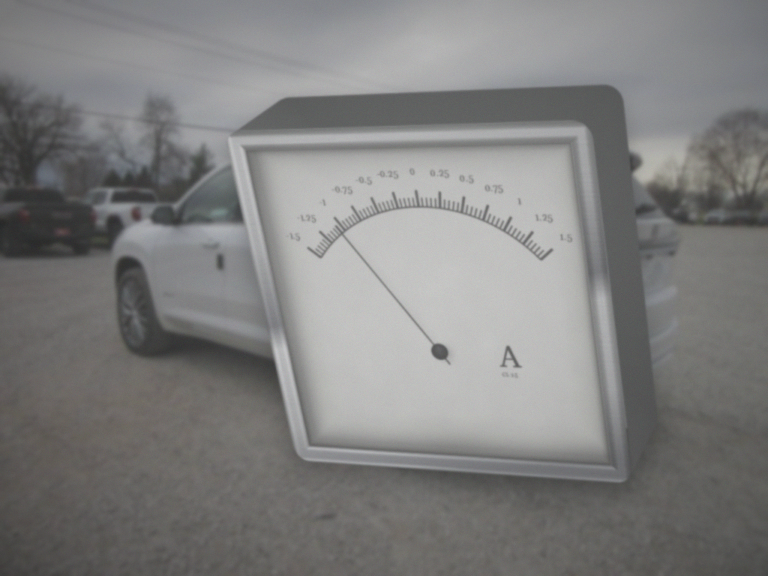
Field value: {"value": -1, "unit": "A"}
